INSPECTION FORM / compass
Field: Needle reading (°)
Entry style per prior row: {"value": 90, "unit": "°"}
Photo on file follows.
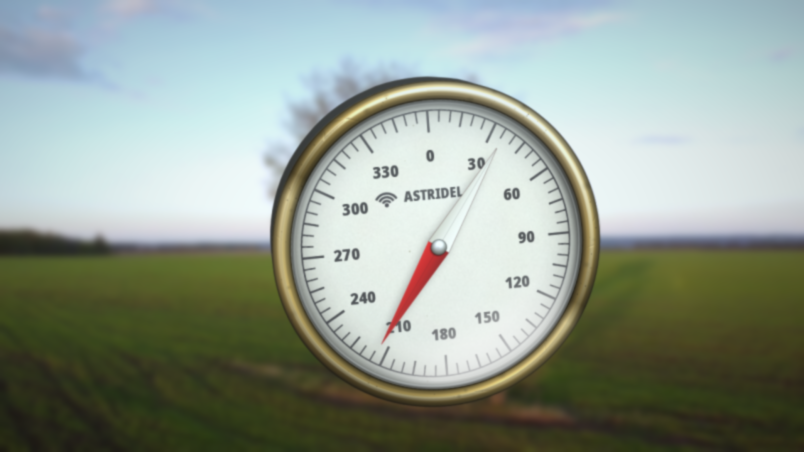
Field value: {"value": 215, "unit": "°"}
